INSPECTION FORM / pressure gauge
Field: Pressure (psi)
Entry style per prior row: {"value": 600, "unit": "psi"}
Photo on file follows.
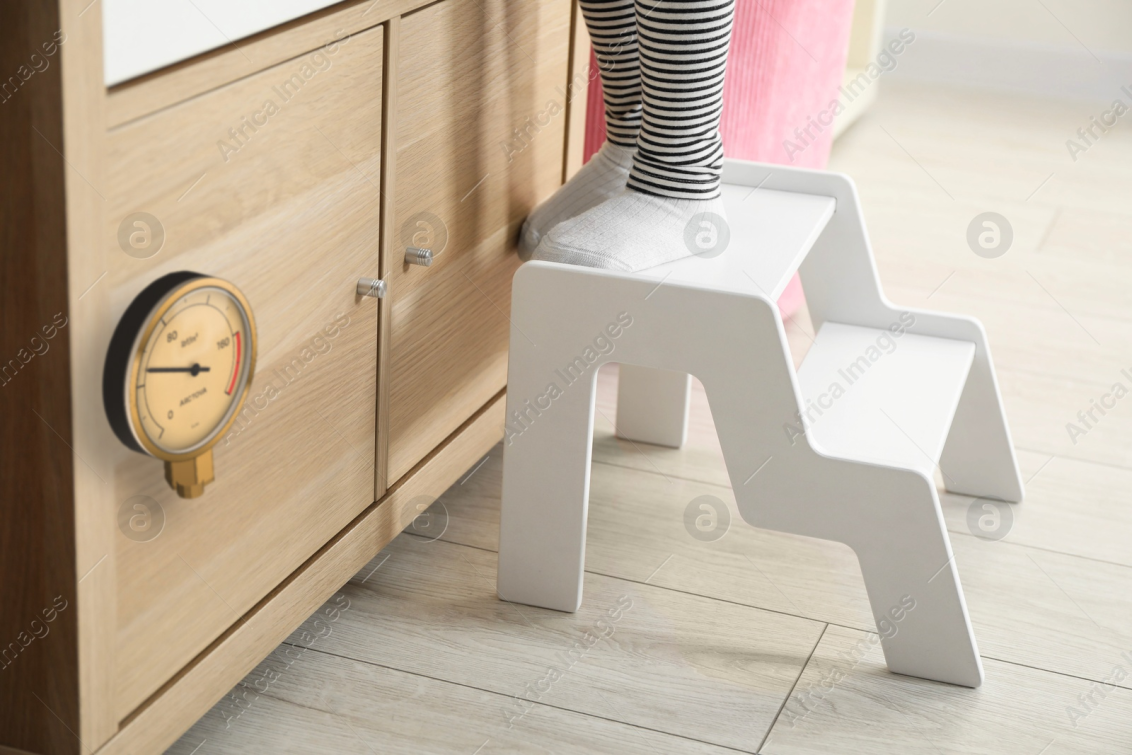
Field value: {"value": 50, "unit": "psi"}
